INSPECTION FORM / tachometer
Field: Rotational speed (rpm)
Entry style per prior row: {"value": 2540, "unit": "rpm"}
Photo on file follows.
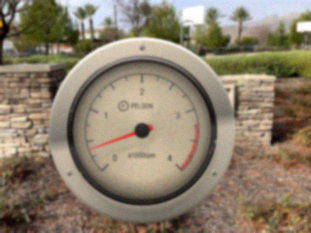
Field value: {"value": 375, "unit": "rpm"}
